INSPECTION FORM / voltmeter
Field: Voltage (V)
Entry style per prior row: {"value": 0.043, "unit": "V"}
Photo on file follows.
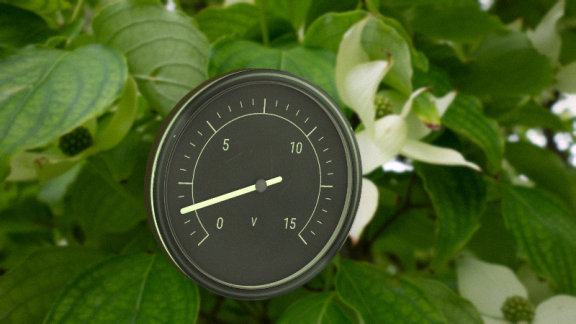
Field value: {"value": 1.5, "unit": "V"}
